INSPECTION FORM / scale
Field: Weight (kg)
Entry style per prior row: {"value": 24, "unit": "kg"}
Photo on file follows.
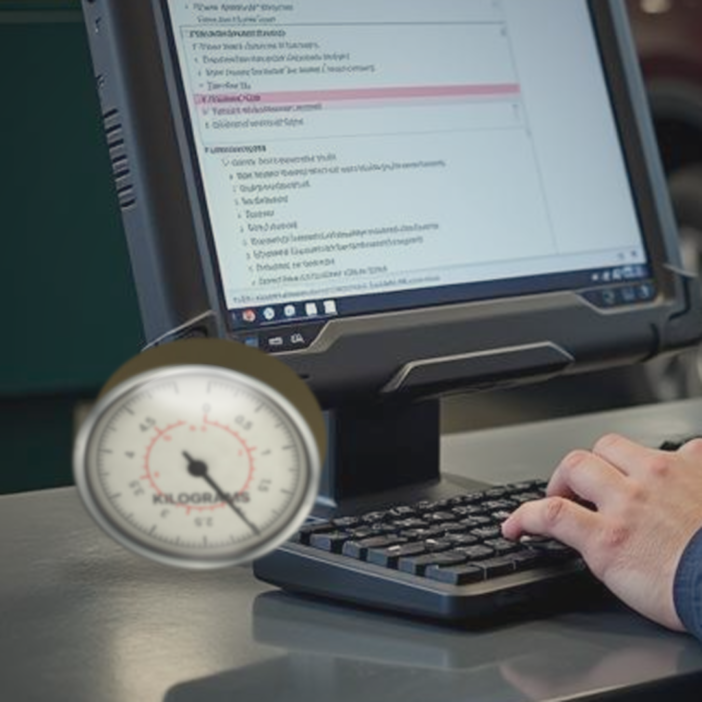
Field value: {"value": 2, "unit": "kg"}
